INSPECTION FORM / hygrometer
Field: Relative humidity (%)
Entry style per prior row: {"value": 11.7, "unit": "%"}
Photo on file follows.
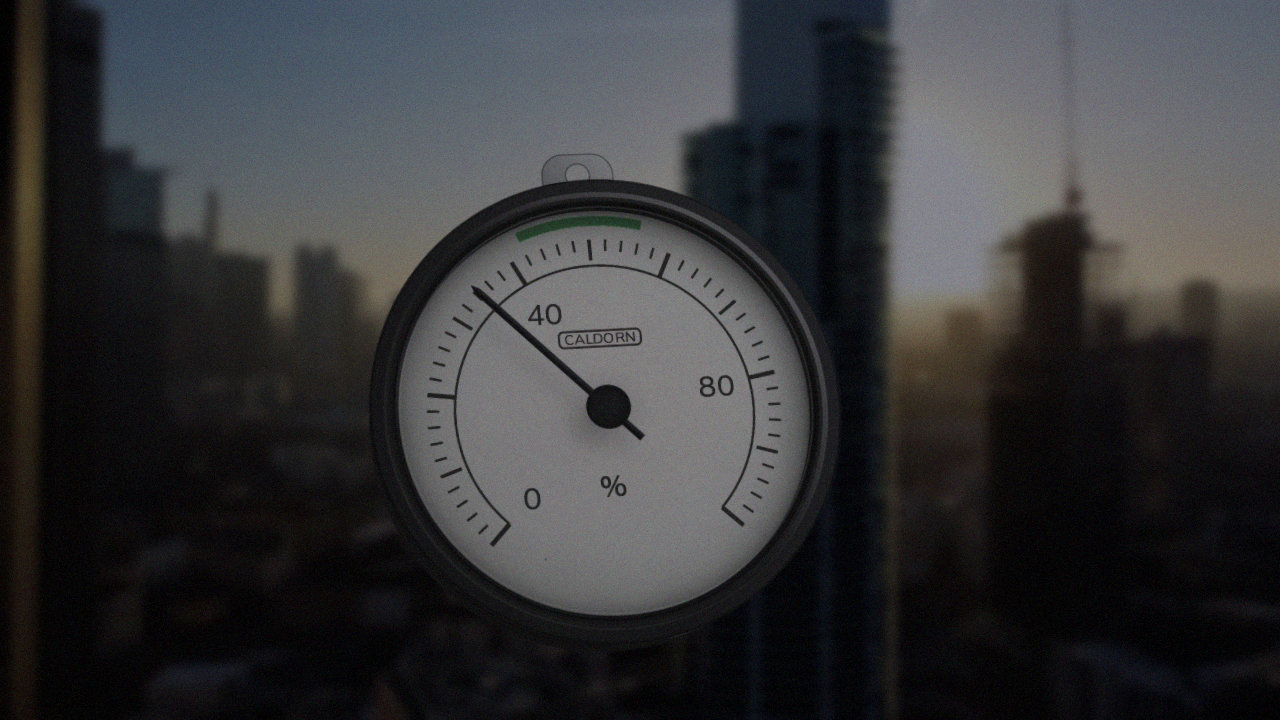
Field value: {"value": 34, "unit": "%"}
